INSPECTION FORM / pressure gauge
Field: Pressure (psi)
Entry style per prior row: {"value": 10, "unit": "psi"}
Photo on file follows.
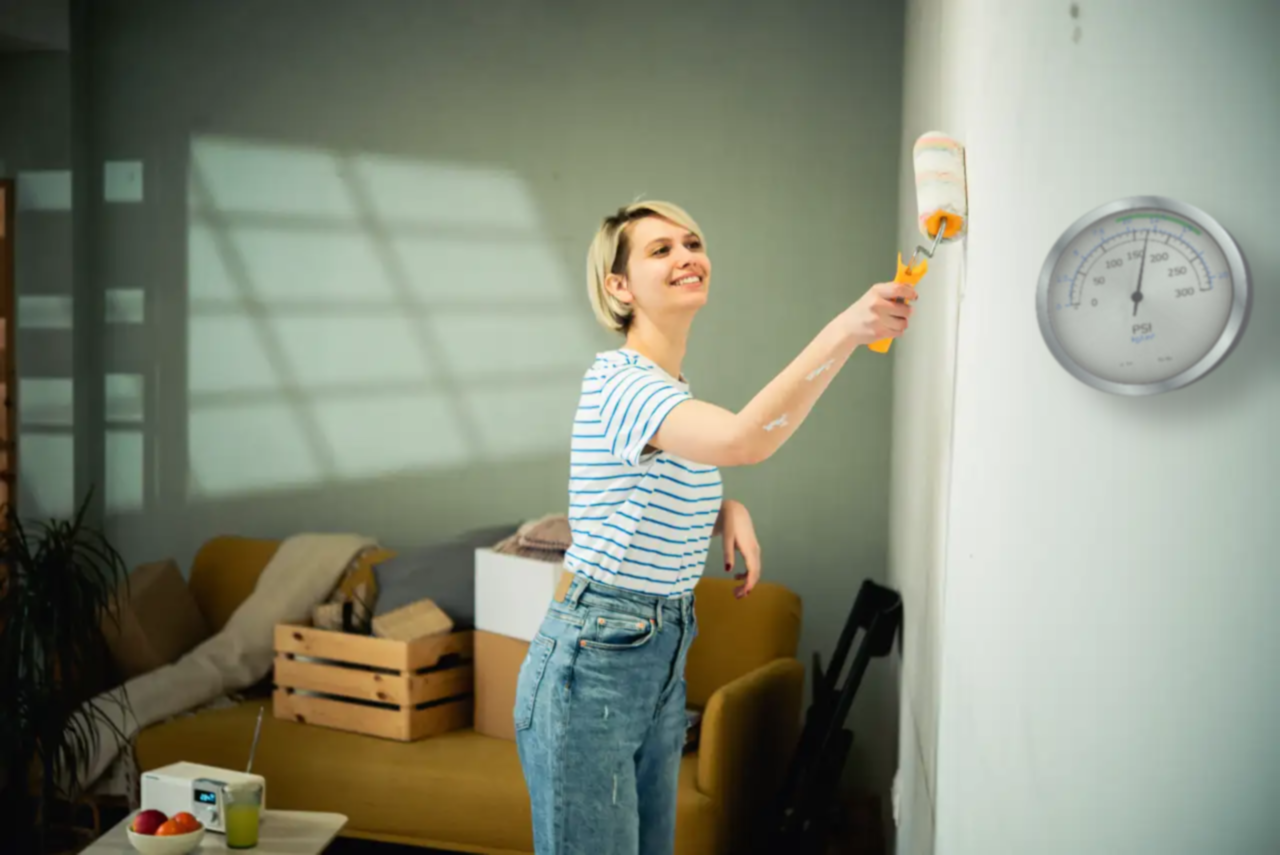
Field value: {"value": 170, "unit": "psi"}
